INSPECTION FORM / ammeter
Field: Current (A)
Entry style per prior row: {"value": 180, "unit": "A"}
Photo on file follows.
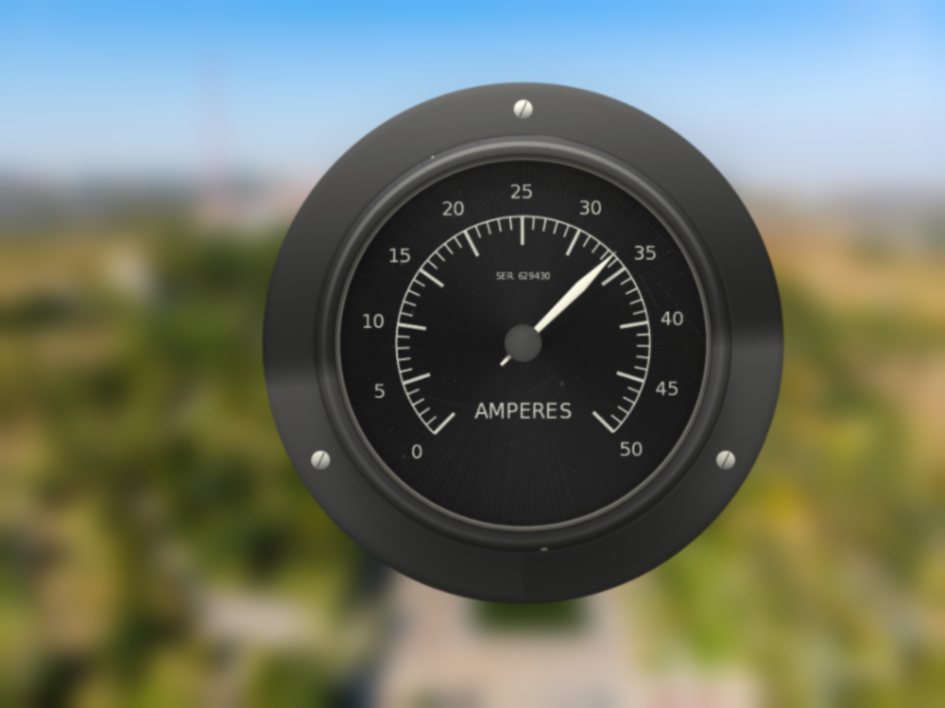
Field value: {"value": 33.5, "unit": "A"}
